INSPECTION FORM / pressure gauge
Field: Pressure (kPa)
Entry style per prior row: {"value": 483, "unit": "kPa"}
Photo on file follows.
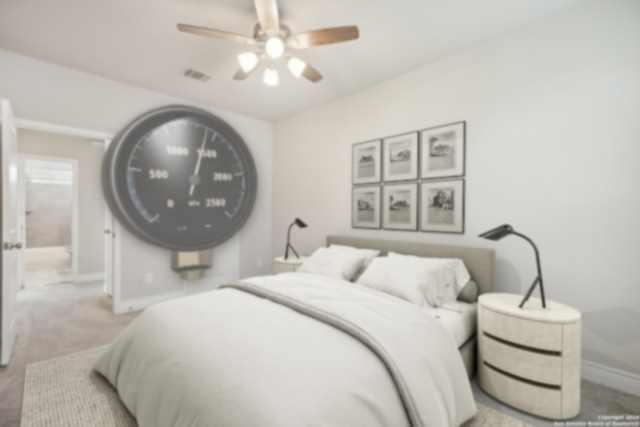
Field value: {"value": 1400, "unit": "kPa"}
